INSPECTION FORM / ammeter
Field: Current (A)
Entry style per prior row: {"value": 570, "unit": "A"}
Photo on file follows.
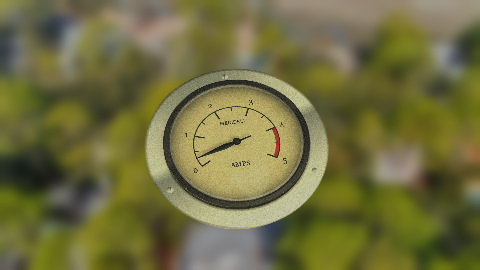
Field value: {"value": 0.25, "unit": "A"}
